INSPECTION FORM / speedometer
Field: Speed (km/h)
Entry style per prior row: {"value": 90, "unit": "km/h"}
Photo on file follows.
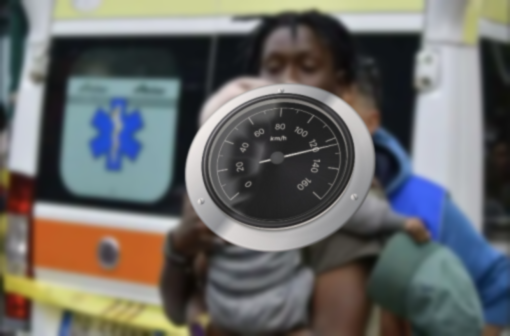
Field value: {"value": 125, "unit": "km/h"}
